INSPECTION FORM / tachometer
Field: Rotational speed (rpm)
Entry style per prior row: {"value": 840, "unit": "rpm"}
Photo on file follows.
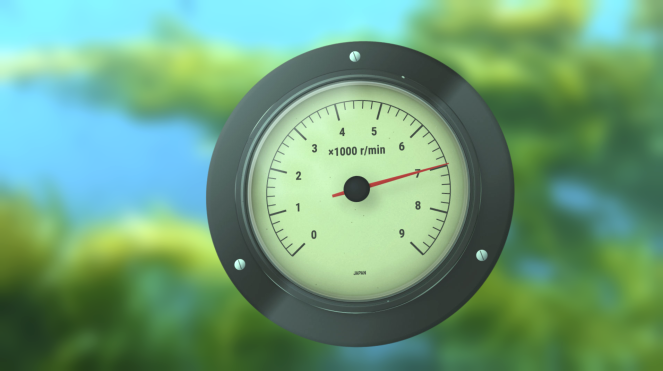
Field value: {"value": 7000, "unit": "rpm"}
